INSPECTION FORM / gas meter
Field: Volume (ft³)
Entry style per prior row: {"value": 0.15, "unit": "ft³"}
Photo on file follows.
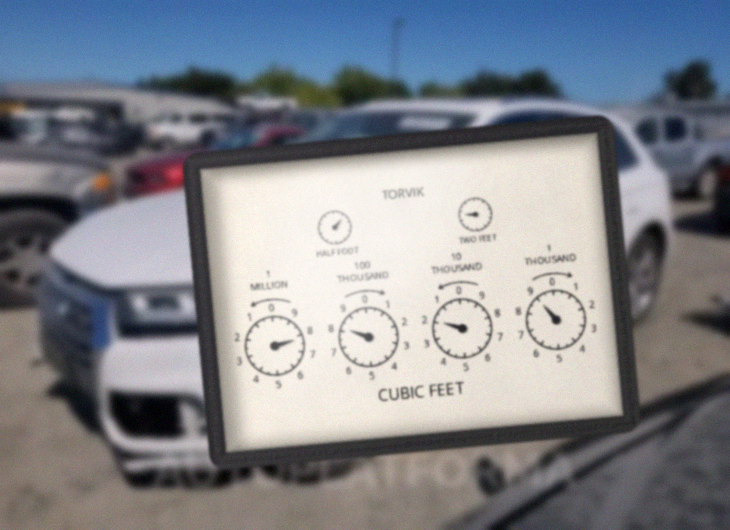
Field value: {"value": 781900, "unit": "ft³"}
